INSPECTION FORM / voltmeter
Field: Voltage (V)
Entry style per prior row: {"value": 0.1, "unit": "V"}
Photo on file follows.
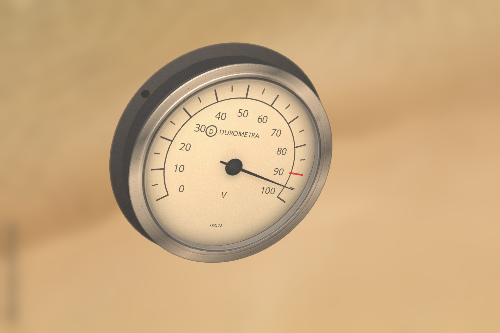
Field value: {"value": 95, "unit": "V"}
